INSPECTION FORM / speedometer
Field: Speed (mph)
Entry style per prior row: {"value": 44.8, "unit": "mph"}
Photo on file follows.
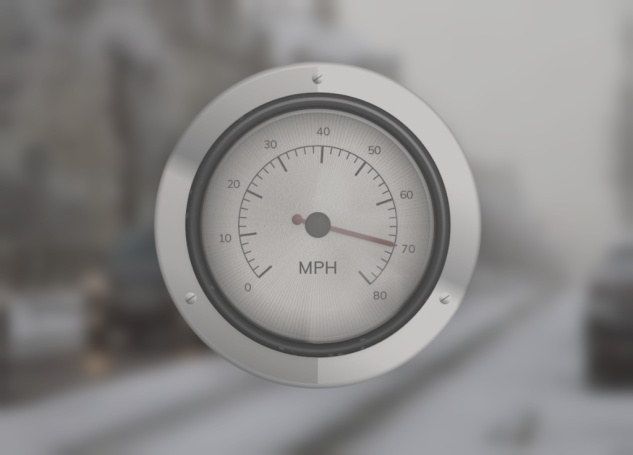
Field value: {"value": 70, "unit": "mph"}
